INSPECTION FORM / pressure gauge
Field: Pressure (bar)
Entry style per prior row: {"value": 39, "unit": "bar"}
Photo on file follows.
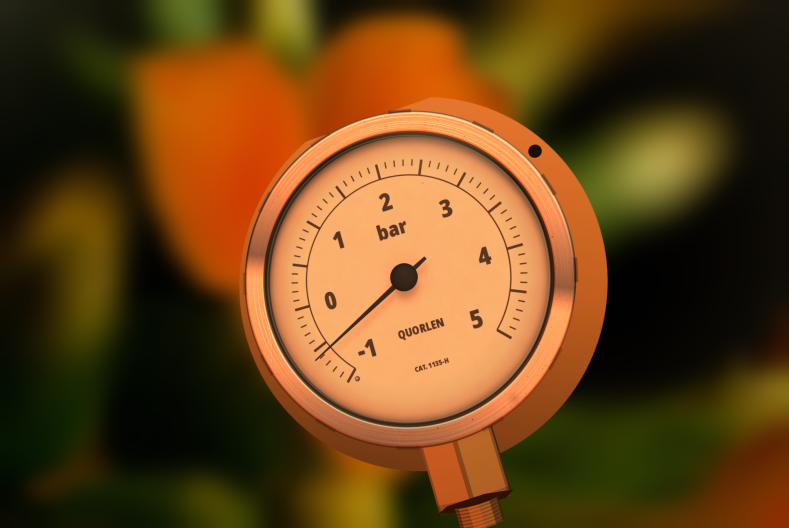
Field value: {"value": -0.6, "unit": "bar"}
